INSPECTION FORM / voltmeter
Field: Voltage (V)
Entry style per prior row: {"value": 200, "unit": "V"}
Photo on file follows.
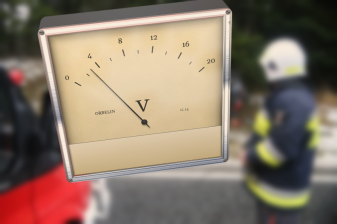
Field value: {"value": 3, "unit": "V"}
